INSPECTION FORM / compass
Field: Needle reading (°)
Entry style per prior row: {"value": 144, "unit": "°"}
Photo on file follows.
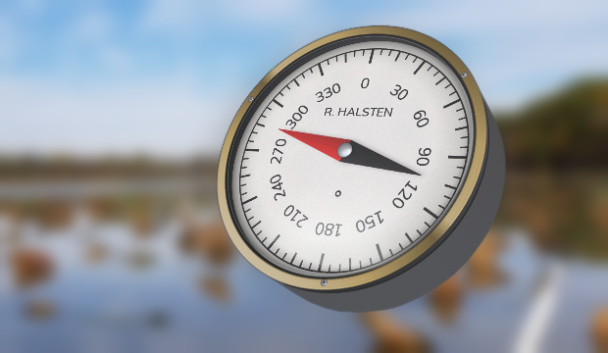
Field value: {"value": 285, "unit": "°"}
